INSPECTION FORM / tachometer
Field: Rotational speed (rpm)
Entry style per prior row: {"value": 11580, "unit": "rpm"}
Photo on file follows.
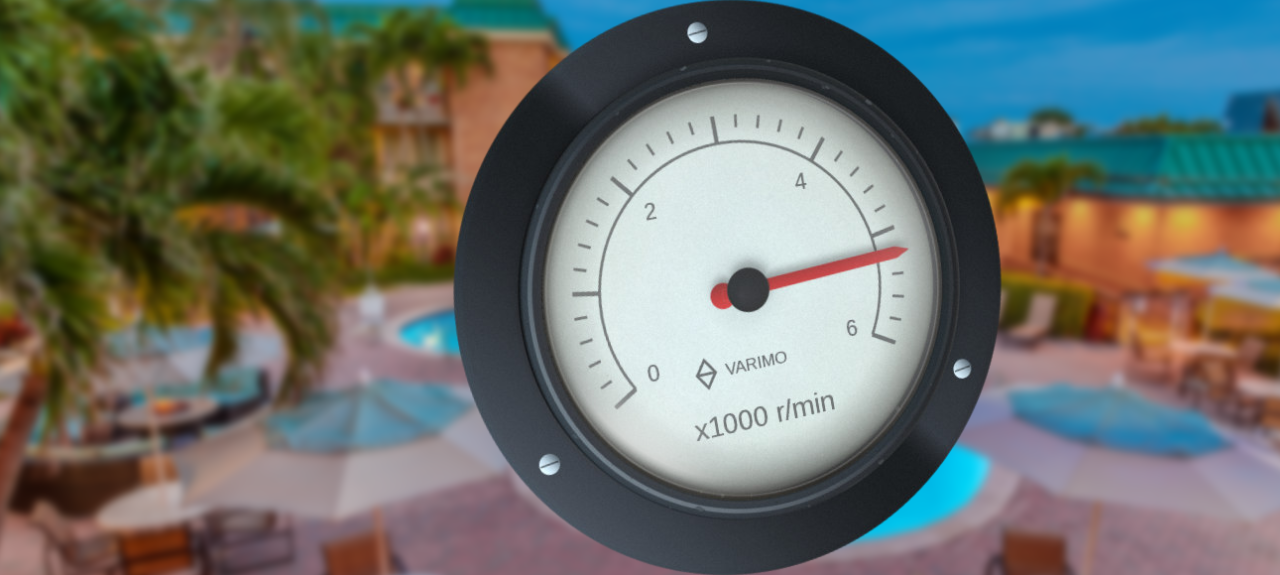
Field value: {"value": 5200, "unit": "rpm"}
